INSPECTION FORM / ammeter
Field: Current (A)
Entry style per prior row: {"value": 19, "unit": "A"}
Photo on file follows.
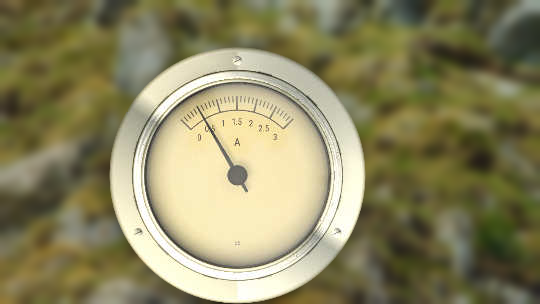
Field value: {"value": 0.5, "unit": "A"}
